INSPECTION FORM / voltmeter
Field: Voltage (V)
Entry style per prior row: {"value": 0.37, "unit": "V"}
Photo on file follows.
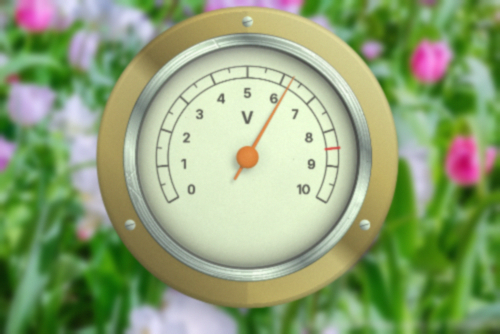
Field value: {"value": 6.25, "unit": "V"}
